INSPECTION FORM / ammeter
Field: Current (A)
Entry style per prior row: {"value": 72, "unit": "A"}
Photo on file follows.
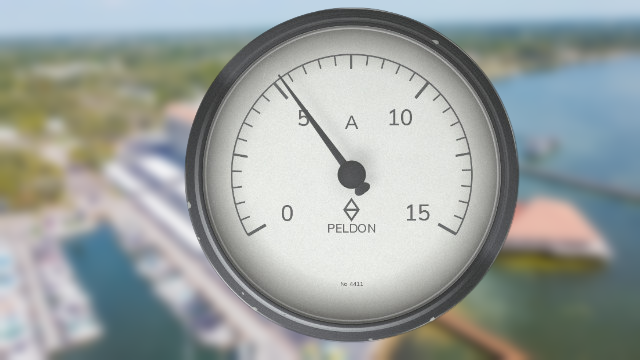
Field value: {"value": 5.25, "unit": "A"}
